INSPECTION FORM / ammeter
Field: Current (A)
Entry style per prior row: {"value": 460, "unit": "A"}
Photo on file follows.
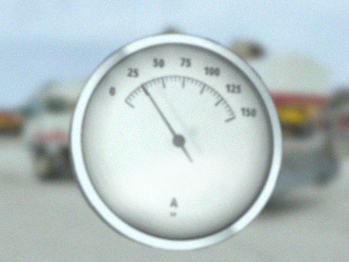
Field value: {"value": 25, "unit": "A"}
